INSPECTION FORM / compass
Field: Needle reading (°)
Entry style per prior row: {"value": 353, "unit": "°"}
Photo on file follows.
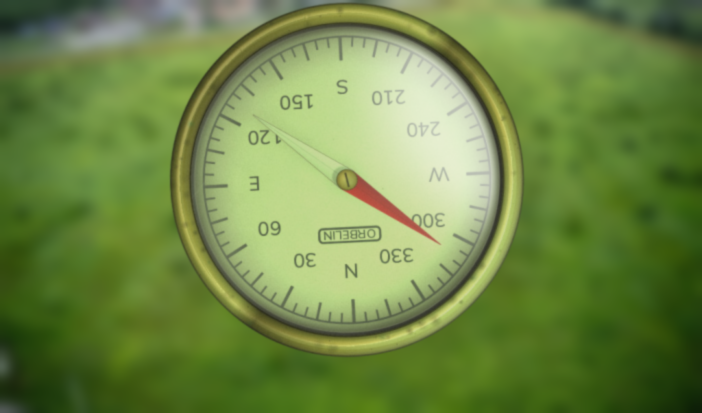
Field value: {"value": 307.5, "unit": "°"}
